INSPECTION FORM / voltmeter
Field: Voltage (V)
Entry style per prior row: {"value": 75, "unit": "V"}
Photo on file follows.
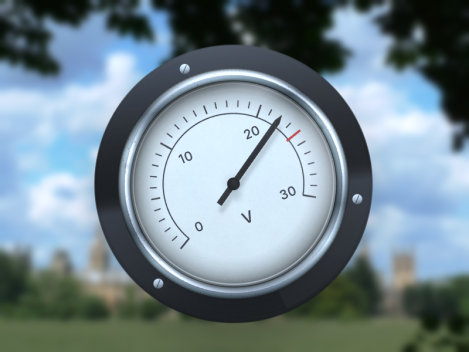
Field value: {"value": 22, "unit": "V"}
